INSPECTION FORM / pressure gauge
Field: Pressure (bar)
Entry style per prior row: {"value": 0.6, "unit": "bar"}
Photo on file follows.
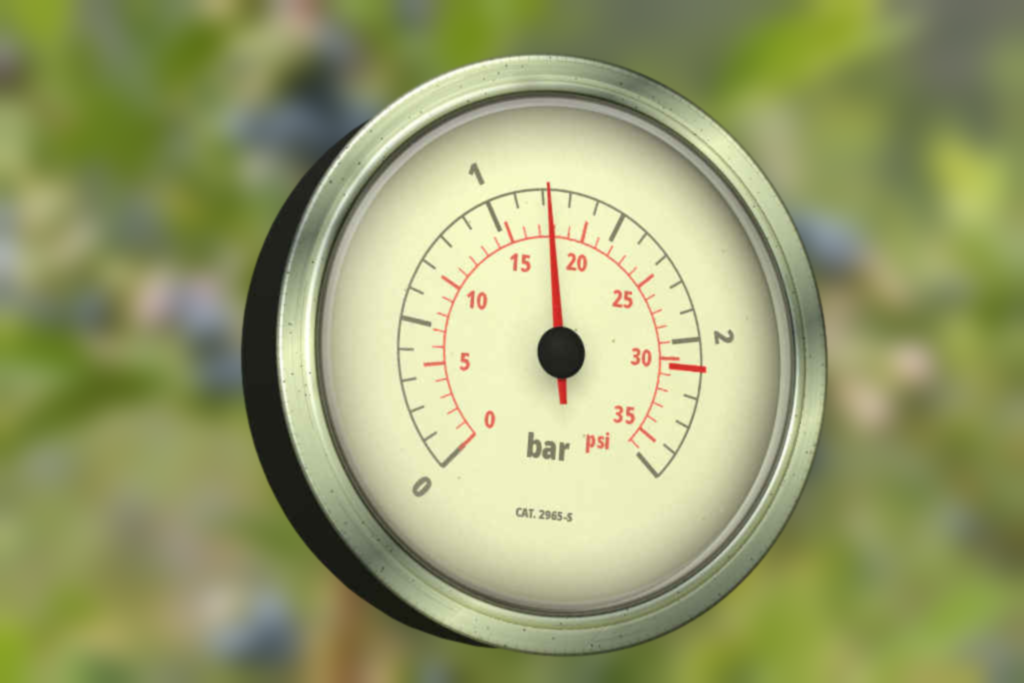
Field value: {"value": 1.2, "unit": "bar"}
